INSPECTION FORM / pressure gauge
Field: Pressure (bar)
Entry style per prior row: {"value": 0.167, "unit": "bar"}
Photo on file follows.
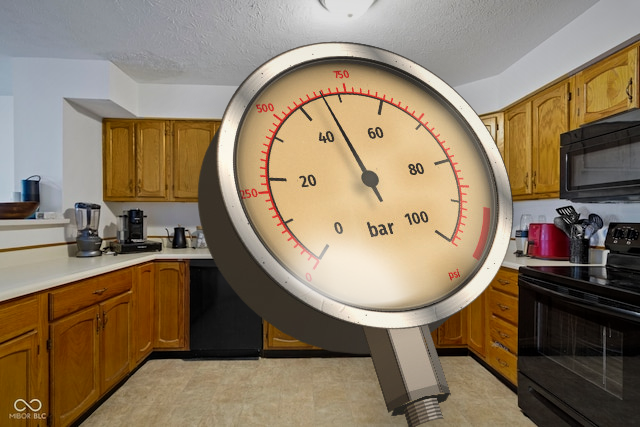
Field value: {"value": 45, "unit": "bar"}
